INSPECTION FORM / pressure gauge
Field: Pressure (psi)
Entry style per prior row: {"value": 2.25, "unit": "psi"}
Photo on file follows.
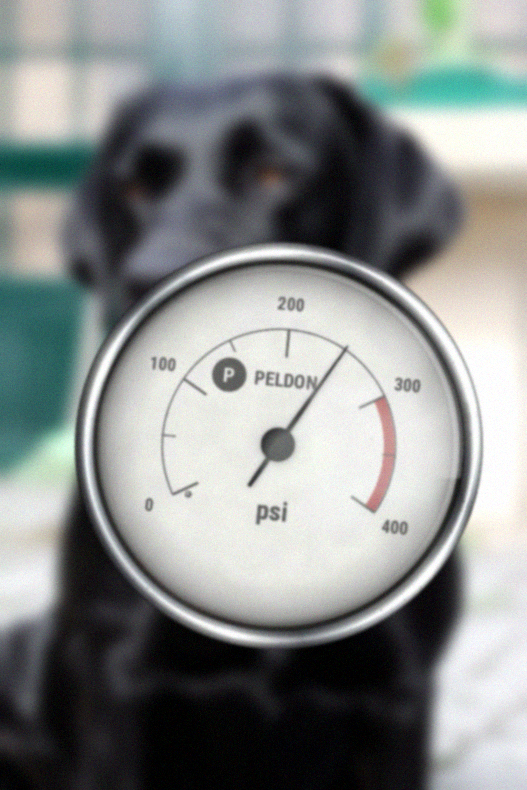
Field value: {"value": 250, "unit": "psi"}
